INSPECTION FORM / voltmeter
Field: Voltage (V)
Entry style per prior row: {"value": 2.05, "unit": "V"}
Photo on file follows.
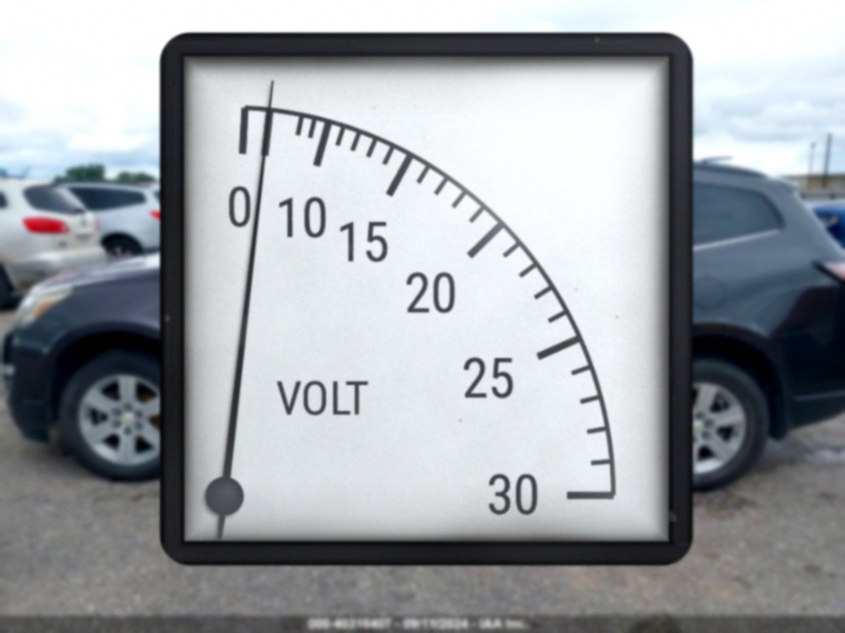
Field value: {"value": 5, "unit": "V"}
